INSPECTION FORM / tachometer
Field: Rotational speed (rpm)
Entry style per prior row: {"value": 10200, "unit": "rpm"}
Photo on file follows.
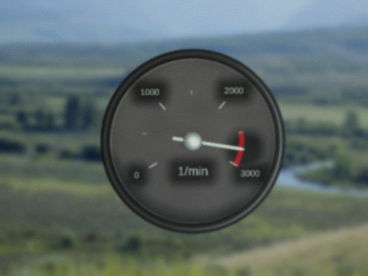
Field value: {"value": 2750, "unit": "rpm"}
